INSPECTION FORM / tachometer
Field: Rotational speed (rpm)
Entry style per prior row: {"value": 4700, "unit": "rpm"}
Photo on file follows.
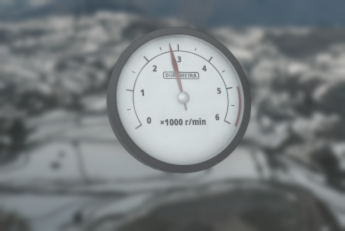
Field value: {"value": 2750, "unit": "rpm"}
